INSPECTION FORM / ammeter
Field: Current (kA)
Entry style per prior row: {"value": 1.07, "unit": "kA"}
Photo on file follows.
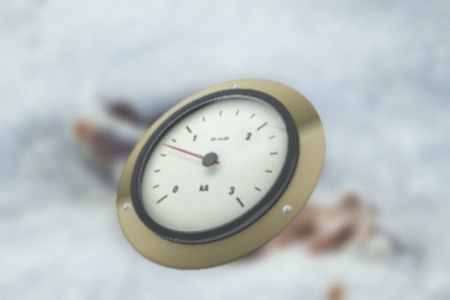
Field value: {"value": 0.7, "unit": "kA"}
